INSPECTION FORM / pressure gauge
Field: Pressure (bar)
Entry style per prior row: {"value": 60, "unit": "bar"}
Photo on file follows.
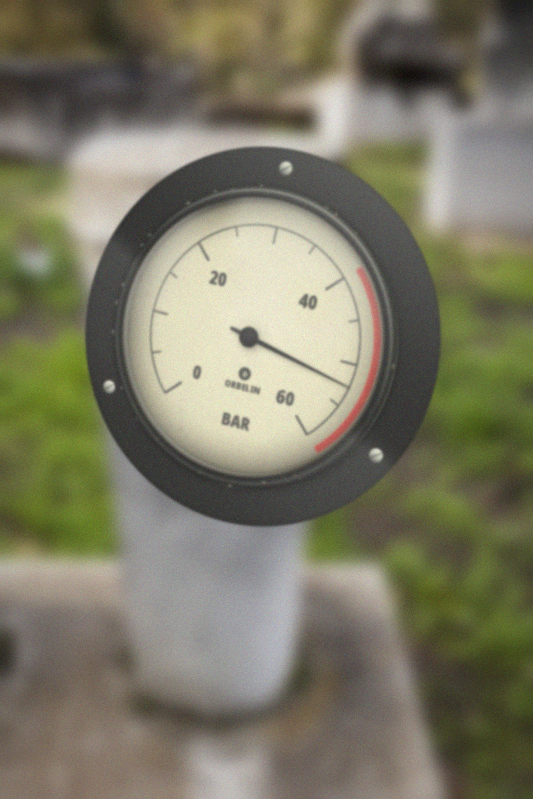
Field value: {"value": 52.5, "unit": "bar"}
